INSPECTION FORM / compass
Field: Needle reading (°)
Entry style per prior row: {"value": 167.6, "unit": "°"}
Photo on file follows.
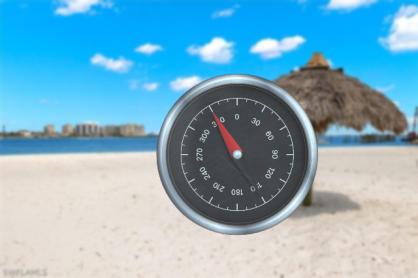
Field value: {"value": 330, "unit": "°"}
